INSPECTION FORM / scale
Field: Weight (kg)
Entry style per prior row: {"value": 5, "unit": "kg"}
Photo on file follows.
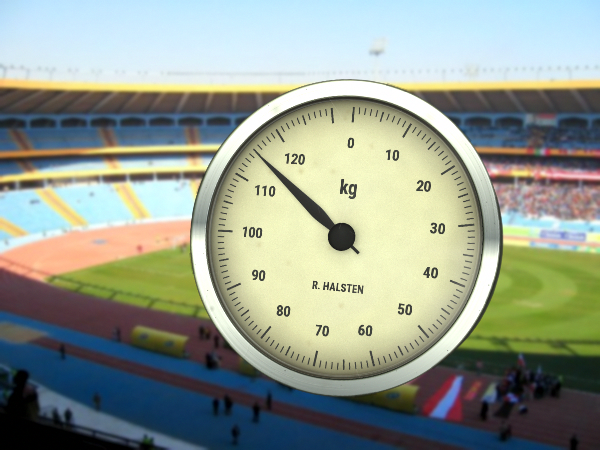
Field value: {"value": 115, "unit": "kg"}
